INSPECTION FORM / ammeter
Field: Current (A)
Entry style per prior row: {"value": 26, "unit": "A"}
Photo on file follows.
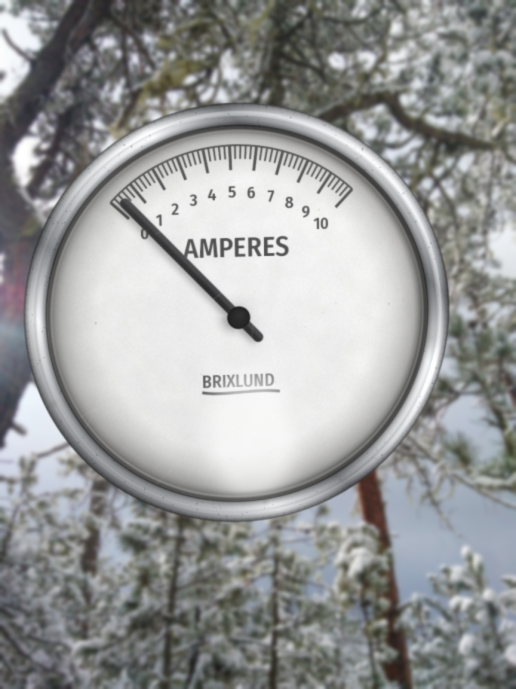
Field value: {"value": 0.4, "unit": "A"}
